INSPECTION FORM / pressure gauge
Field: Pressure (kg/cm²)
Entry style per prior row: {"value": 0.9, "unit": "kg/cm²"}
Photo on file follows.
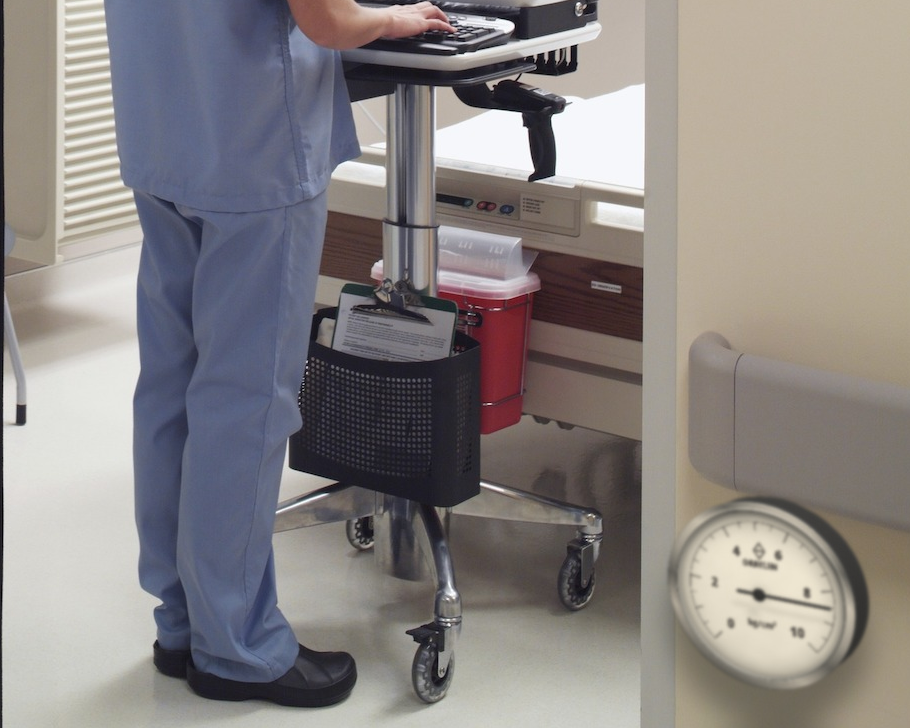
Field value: {"value": 8.5, "unit": "kg/cm²"}
